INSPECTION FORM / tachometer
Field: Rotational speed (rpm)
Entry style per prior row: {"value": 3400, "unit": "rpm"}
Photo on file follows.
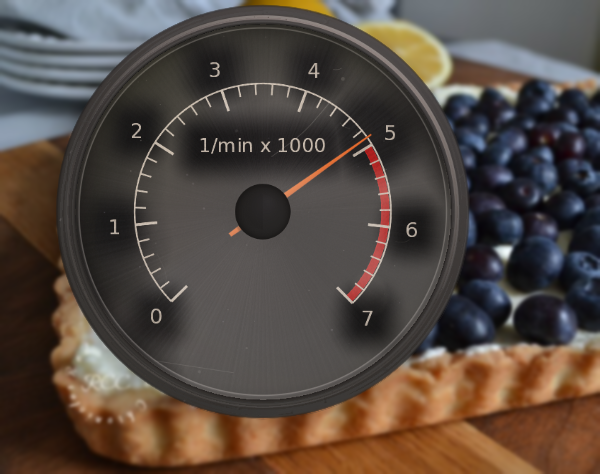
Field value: {"value": 4900, "unit": "rpm"}
